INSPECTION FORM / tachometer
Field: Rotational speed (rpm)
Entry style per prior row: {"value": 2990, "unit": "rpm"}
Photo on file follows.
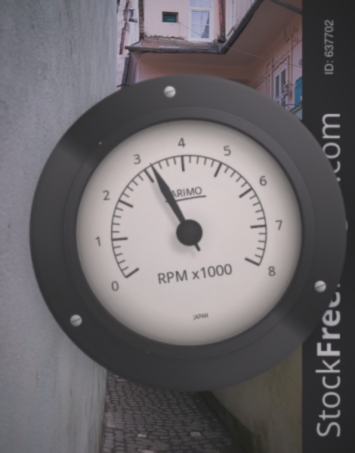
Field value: {"value": 3200, "unit": "rpm"}
